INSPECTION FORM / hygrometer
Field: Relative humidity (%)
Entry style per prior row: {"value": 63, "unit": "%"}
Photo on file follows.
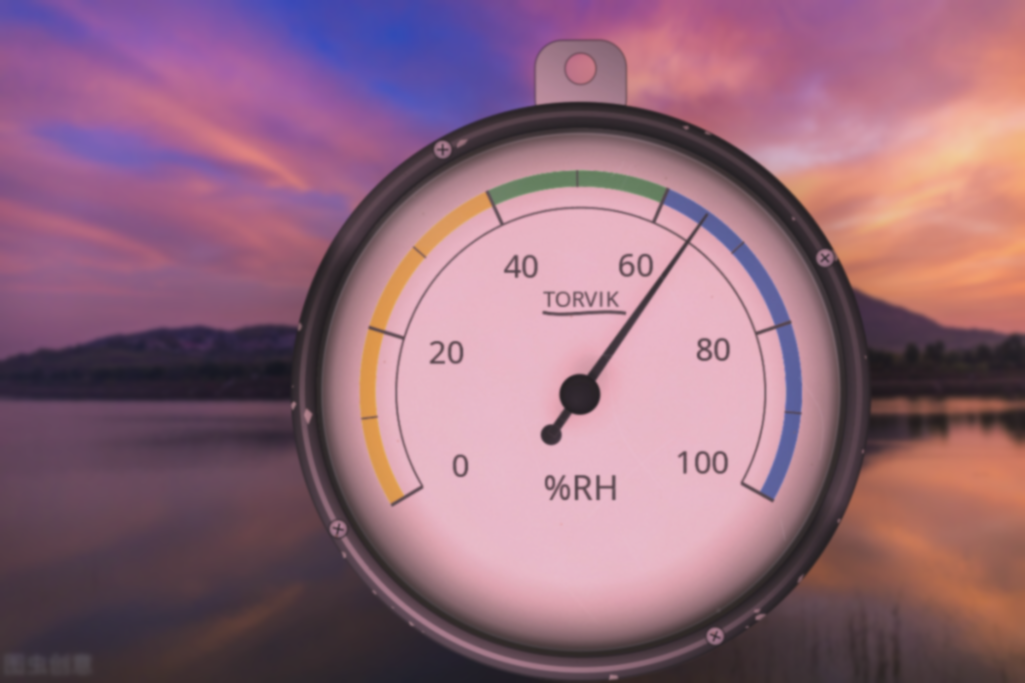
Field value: {"value": 65, "unit": "%"}
